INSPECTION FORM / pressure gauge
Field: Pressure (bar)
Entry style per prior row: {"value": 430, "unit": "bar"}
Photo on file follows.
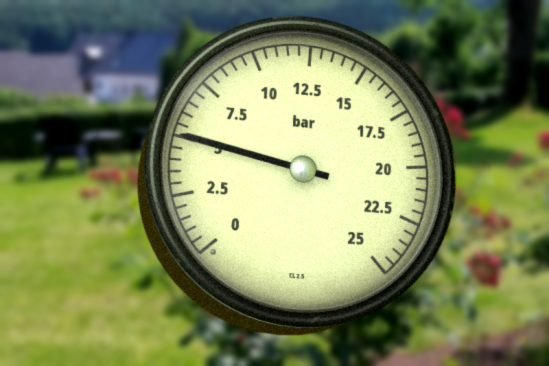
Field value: {"value": 5, "unit": "bar"}
